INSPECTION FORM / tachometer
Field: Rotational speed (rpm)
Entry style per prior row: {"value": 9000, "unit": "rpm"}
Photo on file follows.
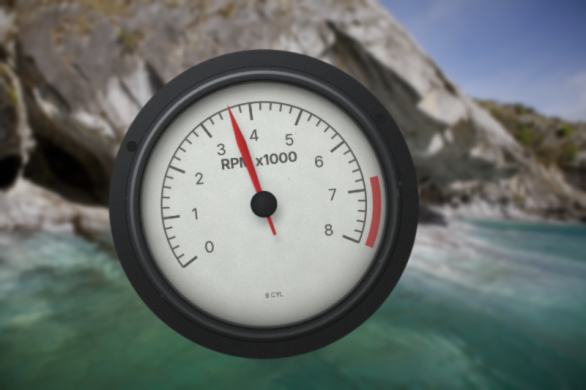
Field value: {"value": 3600, "unit": "rpm"}
